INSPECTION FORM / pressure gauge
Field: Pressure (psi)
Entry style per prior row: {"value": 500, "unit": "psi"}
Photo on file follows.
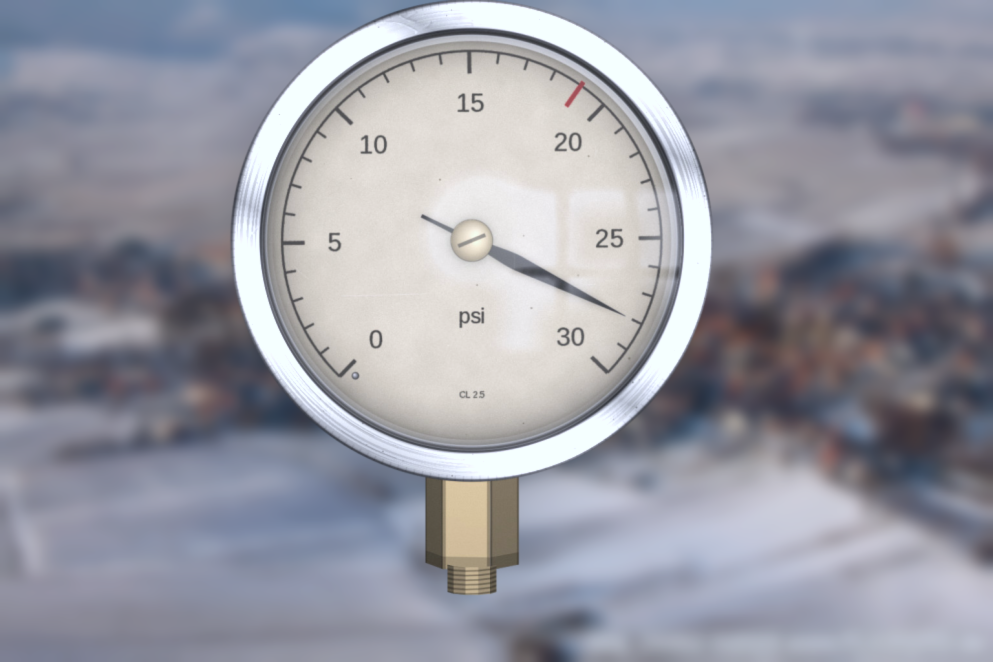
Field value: {"value": 28, "unit": "psi"}
